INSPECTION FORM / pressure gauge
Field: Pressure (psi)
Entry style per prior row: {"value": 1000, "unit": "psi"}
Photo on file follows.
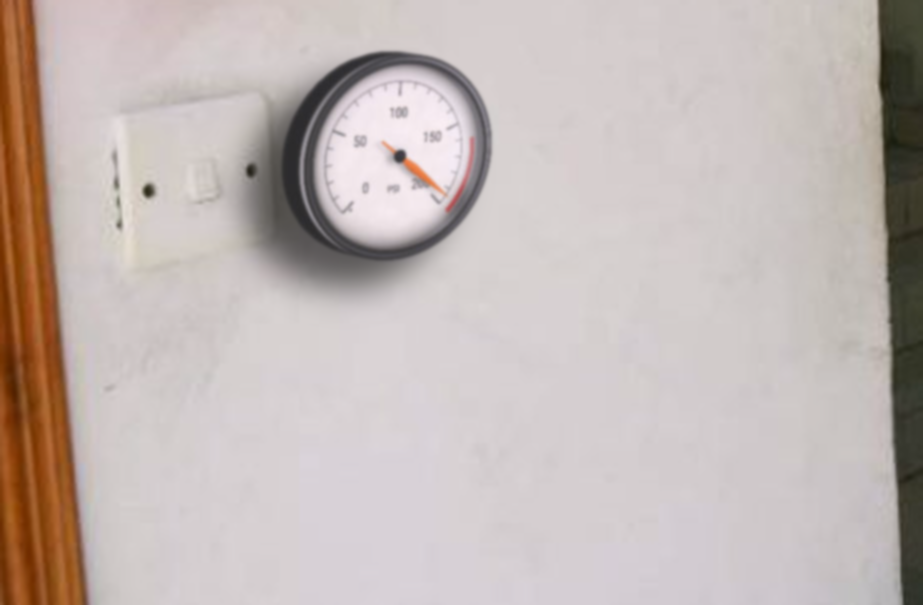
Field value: {"value": 195, "unit": "psi"}
